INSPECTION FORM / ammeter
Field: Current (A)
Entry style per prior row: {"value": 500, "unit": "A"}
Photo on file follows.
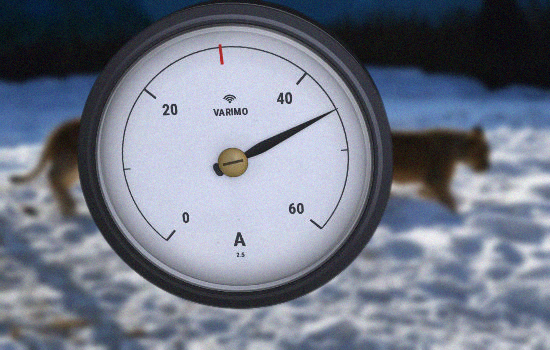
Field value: {"value": 45, "unit": "A"}
